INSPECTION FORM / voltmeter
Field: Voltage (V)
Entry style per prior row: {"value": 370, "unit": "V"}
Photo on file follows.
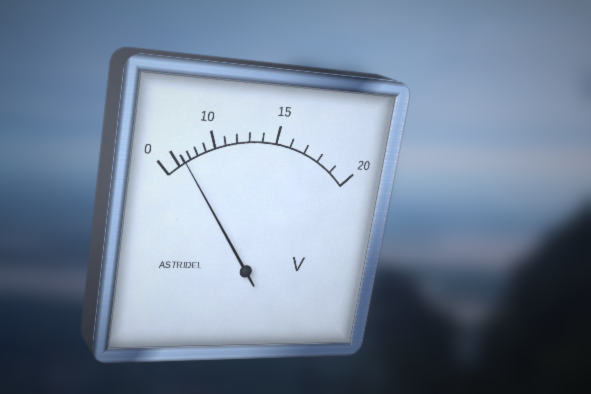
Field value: {"value": 6, "unit": "V"}
